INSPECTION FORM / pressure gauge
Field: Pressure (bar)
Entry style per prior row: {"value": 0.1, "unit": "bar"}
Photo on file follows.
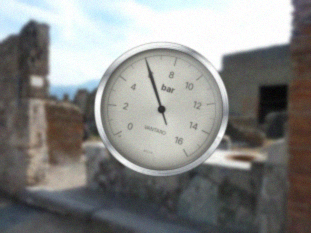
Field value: {"value": 6, "unit": "bar"}
